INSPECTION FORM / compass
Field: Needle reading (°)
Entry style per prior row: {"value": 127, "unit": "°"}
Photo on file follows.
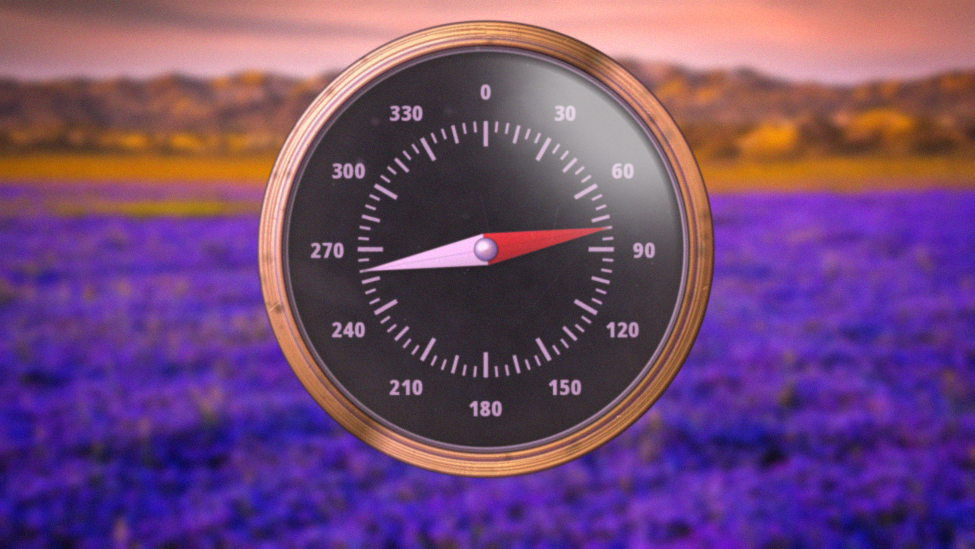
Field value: {"value": 80, "unit": "°"}
